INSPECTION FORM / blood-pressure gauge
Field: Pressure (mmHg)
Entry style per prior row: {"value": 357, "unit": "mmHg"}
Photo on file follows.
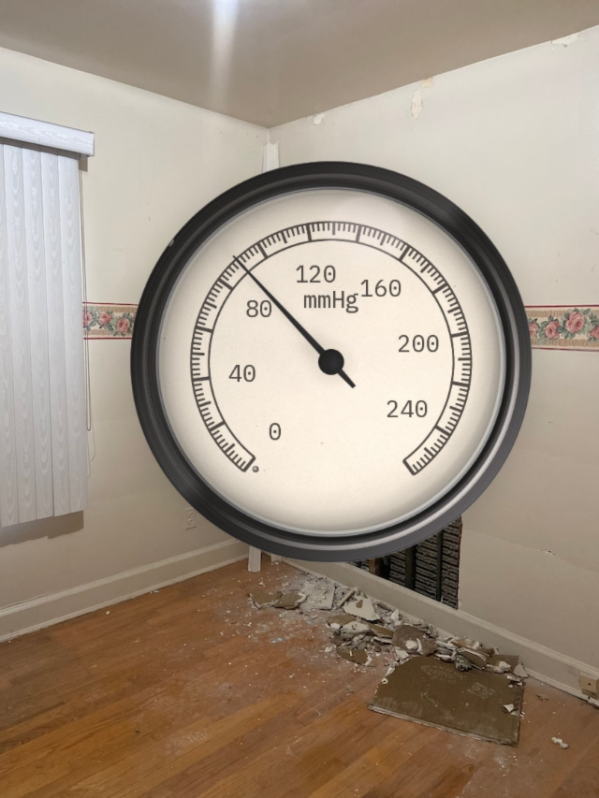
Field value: {"value": 90, "unit": "mmHg"}
